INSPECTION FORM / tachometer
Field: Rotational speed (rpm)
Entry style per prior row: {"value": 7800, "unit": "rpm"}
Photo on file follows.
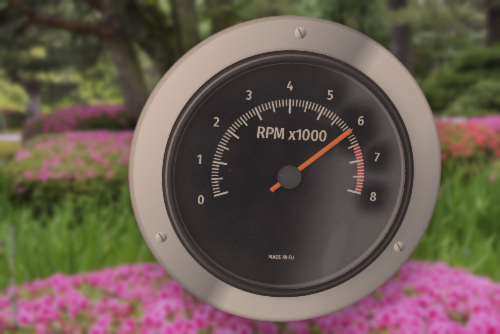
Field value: {"value": 6000, "unit": "rpm"}
